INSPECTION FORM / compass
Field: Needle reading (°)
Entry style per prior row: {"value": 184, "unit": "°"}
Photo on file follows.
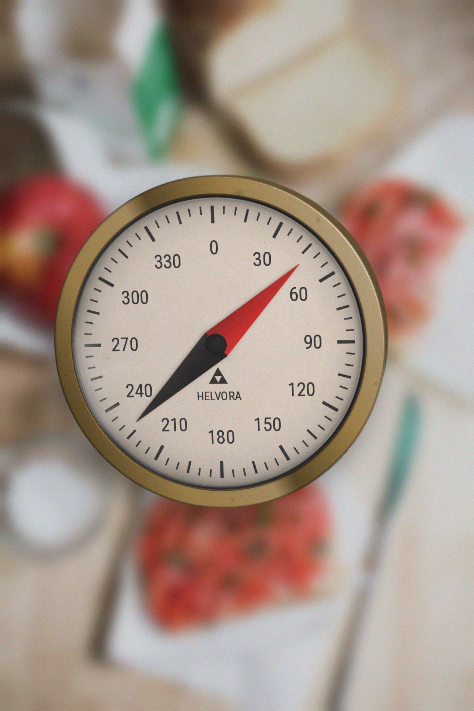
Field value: {"value": 47.5, "unit": "°"}
